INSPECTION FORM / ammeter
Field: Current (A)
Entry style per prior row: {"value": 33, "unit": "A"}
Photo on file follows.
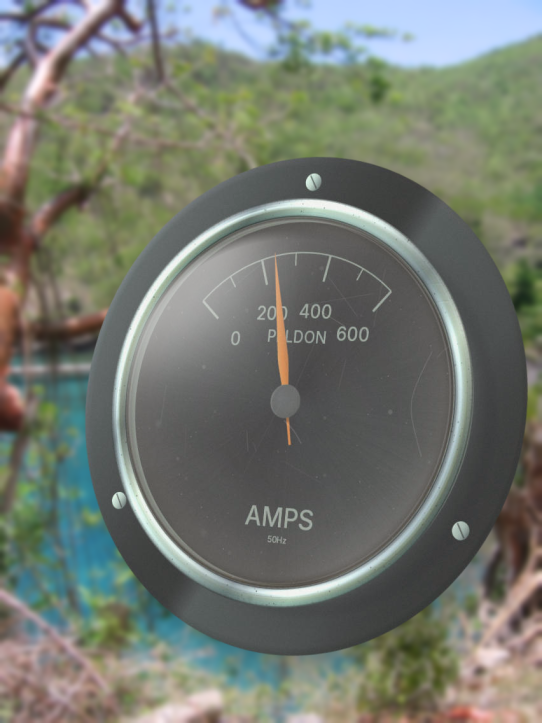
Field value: {"value": 250, "unit": "A"}
